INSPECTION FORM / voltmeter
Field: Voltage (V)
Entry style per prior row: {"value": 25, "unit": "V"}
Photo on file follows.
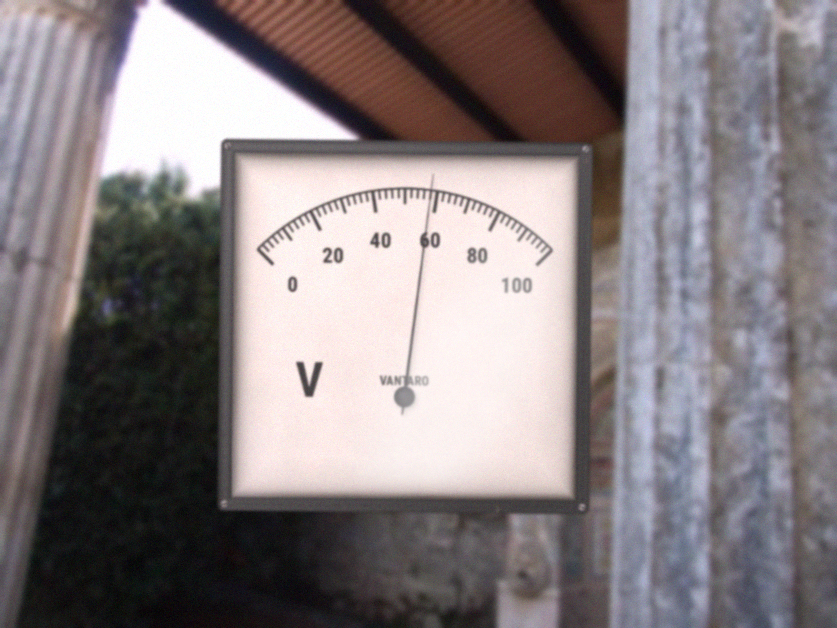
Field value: {"value": 58, "unit": "V"}
